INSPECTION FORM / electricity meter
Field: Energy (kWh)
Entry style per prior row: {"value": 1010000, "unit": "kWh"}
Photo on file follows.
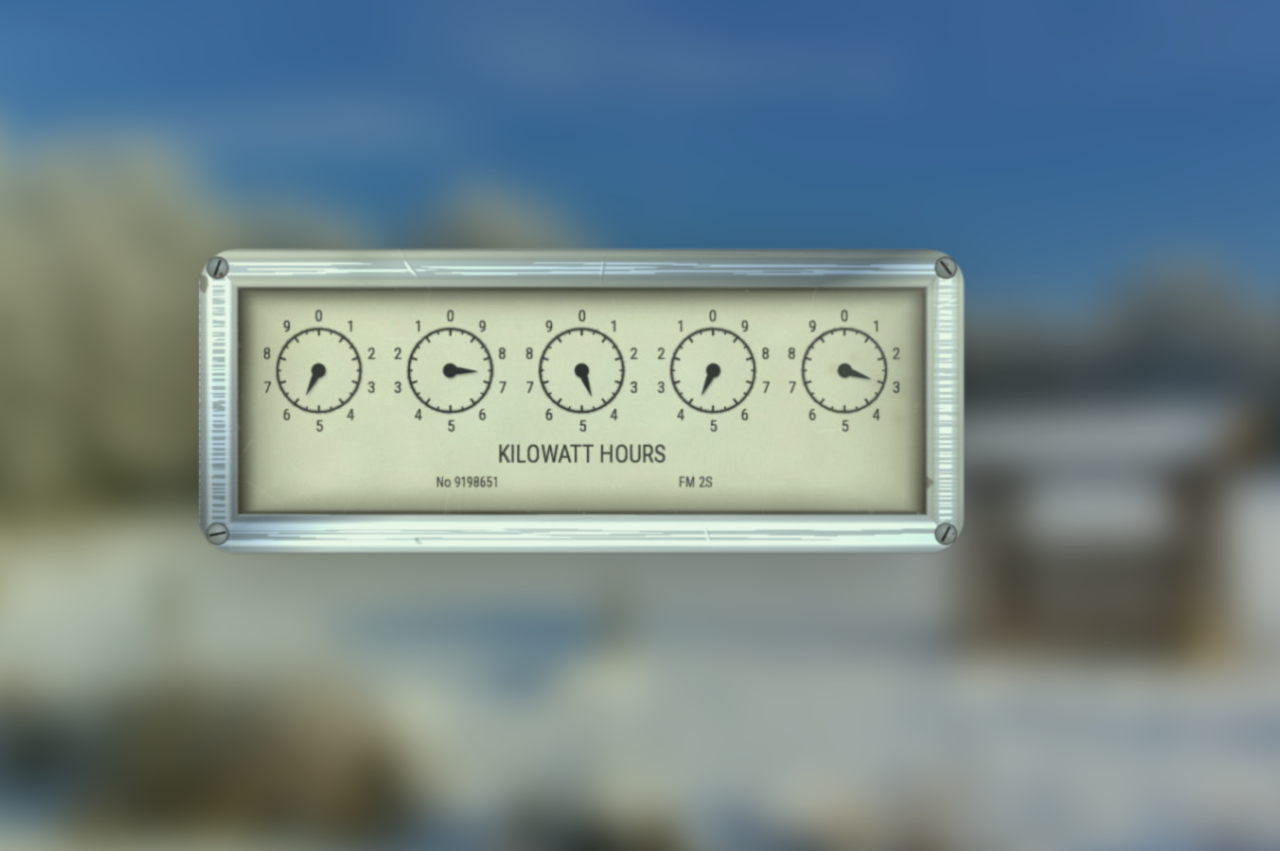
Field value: {"value": 57443, "unit": "kWh"}
